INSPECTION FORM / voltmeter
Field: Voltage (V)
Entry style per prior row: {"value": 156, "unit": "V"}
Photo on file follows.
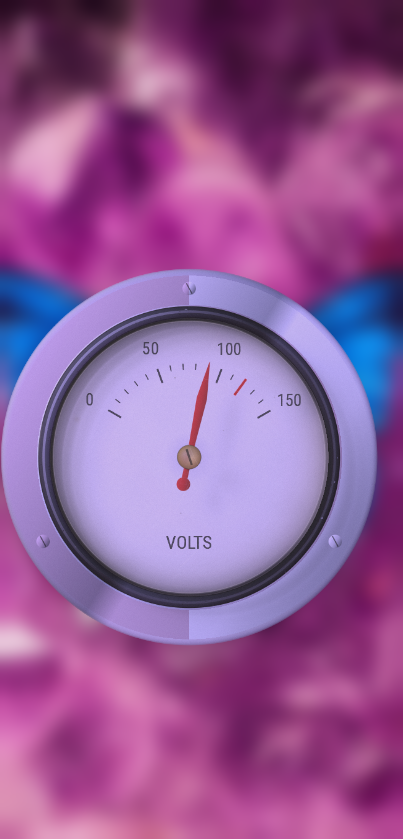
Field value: {"value": 90, "unit": "V"}
